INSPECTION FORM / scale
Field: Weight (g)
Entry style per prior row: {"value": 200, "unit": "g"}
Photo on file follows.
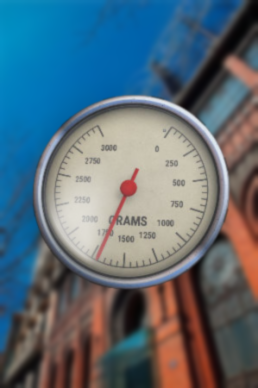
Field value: {"value": 1700, "unit": "g"}
